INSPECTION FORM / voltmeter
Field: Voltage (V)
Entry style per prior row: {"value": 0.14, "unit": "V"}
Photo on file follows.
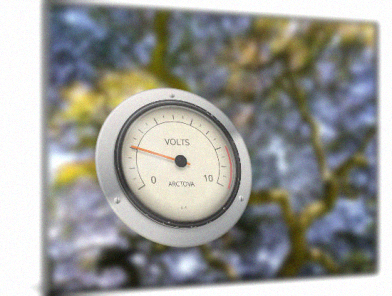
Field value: {"value": 2, "unit": "V"}
